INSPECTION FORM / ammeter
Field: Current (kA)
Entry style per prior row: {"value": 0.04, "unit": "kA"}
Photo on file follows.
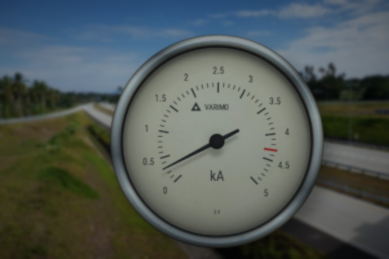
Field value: {"value": 0.3, "unit": "kA"}
